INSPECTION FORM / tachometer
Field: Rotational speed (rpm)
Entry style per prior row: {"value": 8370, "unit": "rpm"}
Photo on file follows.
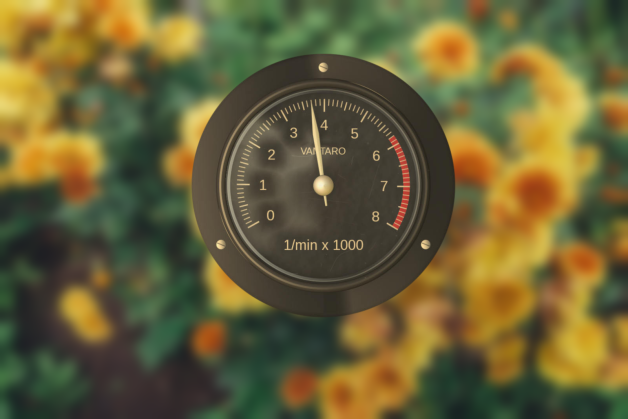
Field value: {"value": 3700, "unit": "rpm"}
